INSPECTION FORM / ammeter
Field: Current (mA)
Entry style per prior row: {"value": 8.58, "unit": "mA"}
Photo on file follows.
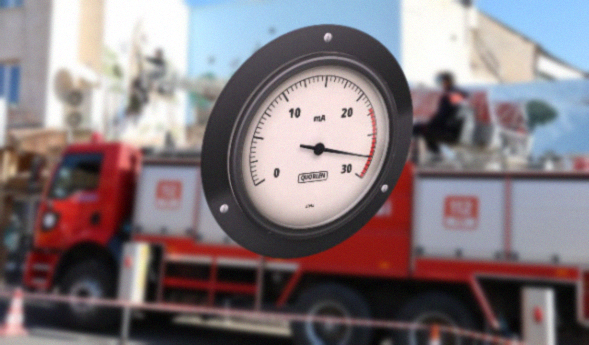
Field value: {"value": 27.5, "unit": "mA"}
